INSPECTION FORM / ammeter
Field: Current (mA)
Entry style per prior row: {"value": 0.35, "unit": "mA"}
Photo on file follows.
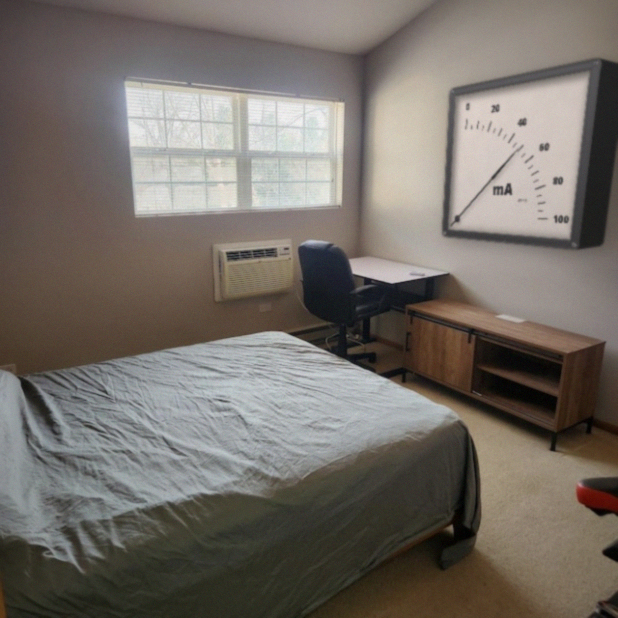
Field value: {"value": 50, "unit": "mA"}
